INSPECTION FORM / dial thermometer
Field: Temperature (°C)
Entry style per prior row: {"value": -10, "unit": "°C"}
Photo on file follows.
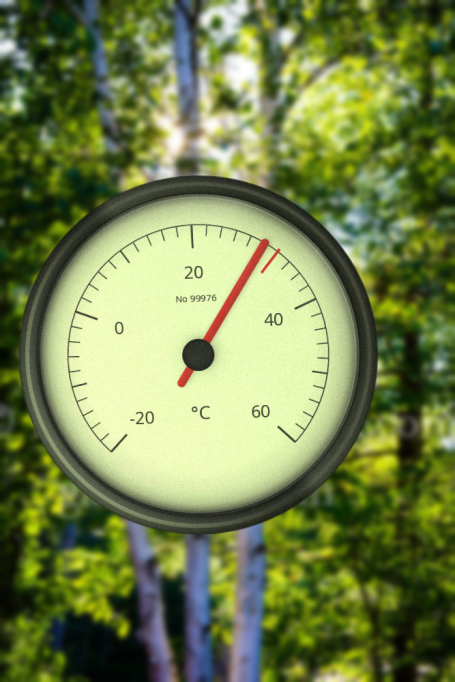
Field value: {"value": 30, "unit": "°C"}
